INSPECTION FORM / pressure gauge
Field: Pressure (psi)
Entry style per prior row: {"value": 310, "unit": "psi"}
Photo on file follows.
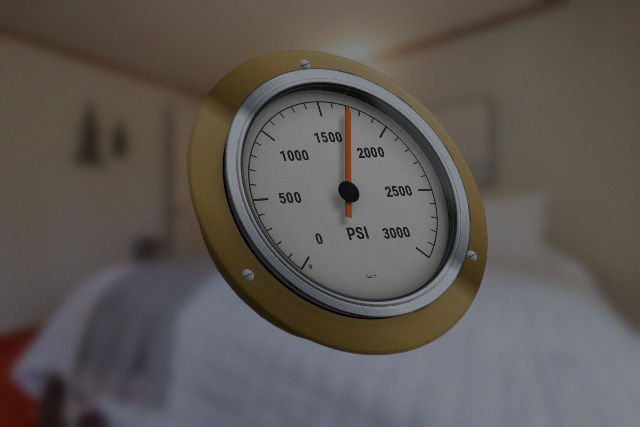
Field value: {"value": 1700, "unit": "psi"}
